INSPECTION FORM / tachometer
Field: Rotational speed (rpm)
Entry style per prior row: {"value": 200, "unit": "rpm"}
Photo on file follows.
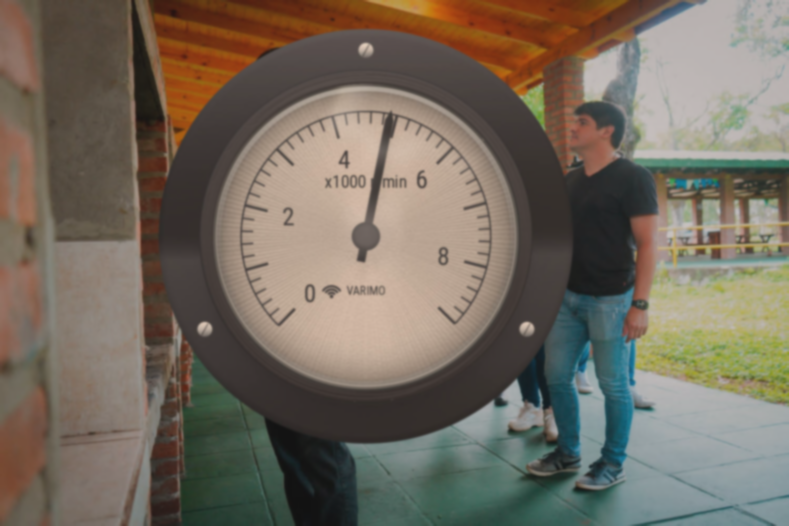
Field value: {"value": 4900, "unit": "rpm"}
